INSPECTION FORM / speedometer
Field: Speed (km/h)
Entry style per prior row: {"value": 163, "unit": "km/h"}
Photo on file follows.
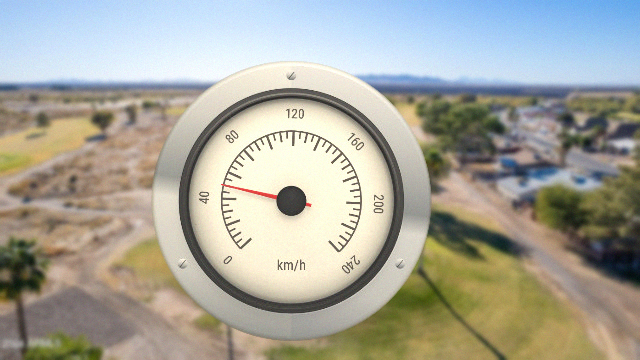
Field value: {"value": 50, "unit": "km/h"}
